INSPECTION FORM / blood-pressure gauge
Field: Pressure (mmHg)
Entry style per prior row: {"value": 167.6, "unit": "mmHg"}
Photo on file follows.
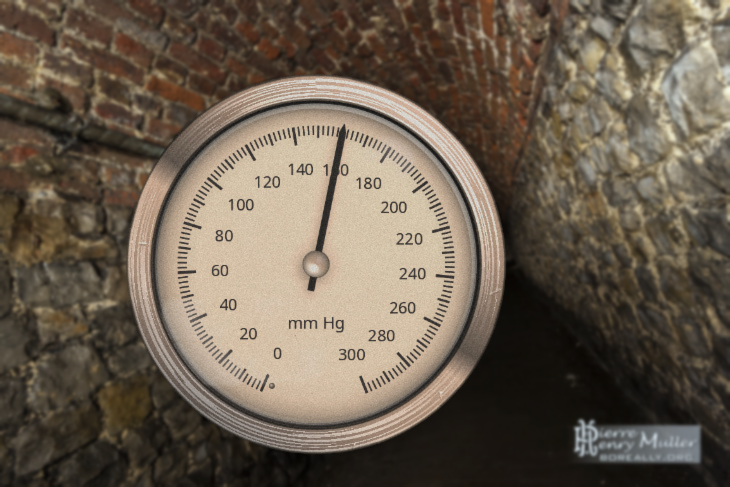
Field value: {"value": 160, "unit": "mmHg"}
